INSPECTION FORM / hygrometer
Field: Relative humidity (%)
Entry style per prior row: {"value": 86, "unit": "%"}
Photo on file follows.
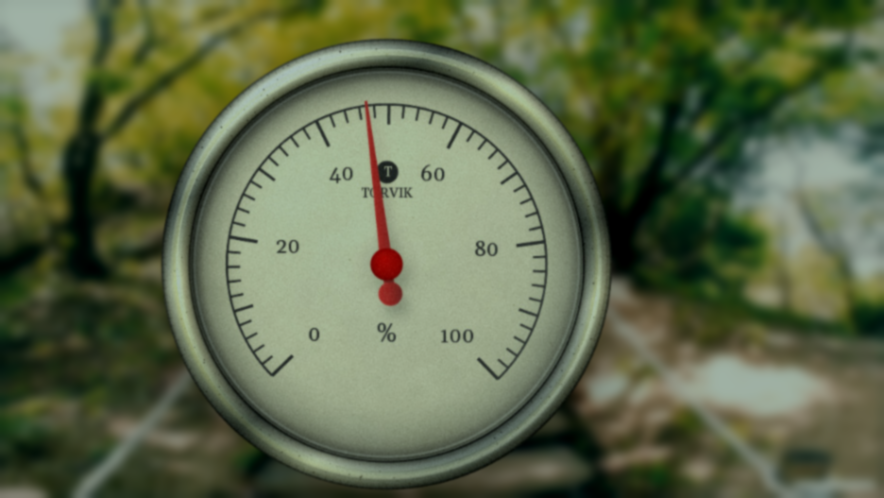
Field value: {"value": 47, "unit": "%"}
